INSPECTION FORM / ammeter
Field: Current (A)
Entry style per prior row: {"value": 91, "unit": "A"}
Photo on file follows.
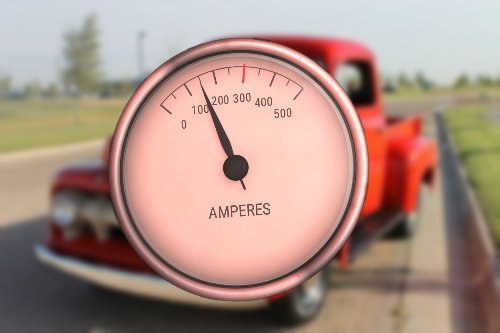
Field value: {"value": 150, "unit": "A"}
